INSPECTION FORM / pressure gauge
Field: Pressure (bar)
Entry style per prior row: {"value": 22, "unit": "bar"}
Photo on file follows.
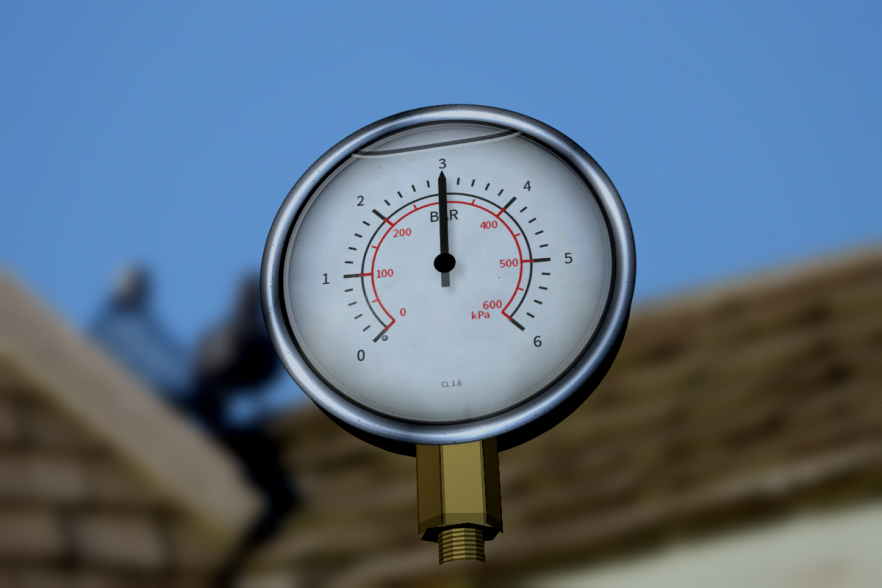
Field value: {"value": 3, "unit": "bar"}
